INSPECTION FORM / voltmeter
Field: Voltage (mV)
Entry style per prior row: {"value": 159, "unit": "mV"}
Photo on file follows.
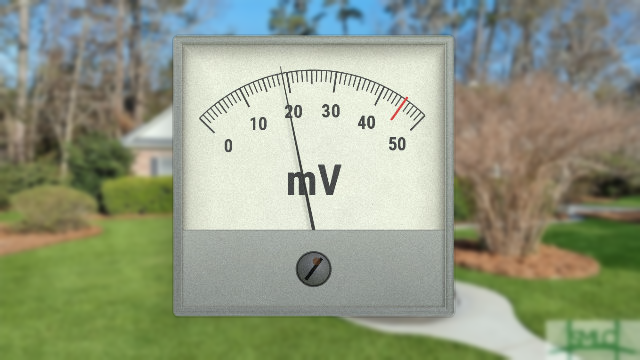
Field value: {"value": 19, "unit": "mV"}
